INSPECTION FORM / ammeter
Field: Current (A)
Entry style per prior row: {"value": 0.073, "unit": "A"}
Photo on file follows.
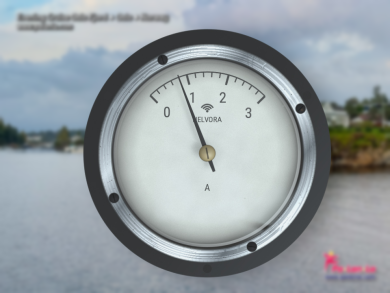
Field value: {"value": 0.8, "unit": "A"}
